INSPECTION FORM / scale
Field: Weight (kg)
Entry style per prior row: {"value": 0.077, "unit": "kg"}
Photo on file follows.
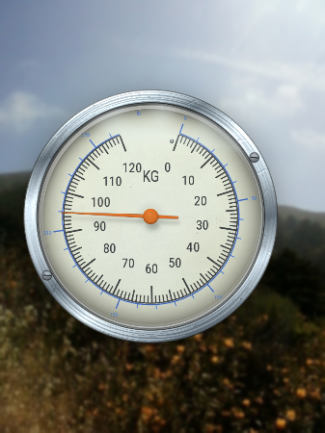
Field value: {"value": 95, "unit": "kg"}
